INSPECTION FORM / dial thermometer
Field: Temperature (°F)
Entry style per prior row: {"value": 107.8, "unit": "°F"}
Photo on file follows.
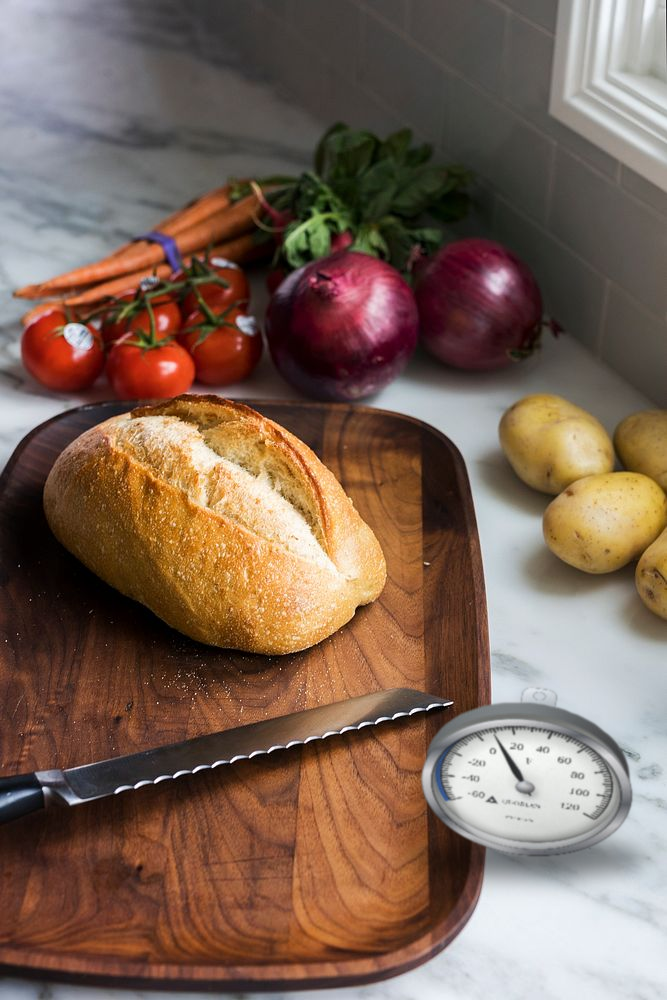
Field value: {"value": 10, "unit": "°F"}
